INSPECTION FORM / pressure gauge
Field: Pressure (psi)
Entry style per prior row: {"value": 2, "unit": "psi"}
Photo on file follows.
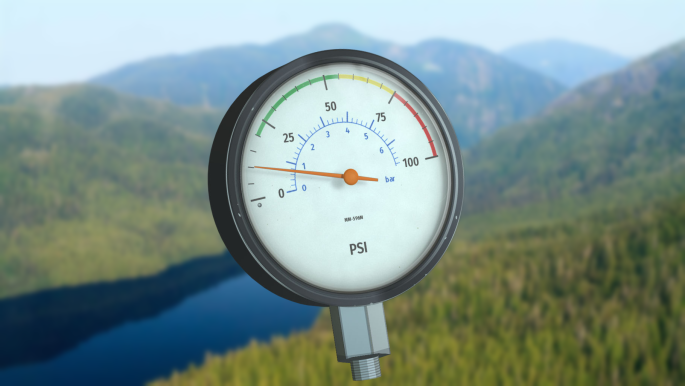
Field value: {"value": 10, "unit": "psi"}
